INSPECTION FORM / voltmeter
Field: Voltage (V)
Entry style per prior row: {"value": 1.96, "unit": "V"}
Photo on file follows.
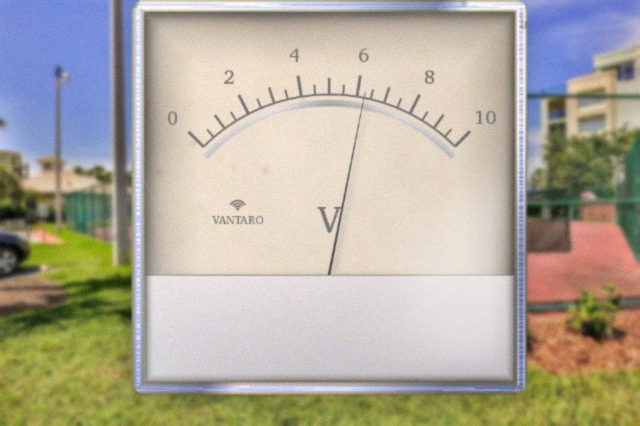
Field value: {"value": 6.25, "unit": "V"}
